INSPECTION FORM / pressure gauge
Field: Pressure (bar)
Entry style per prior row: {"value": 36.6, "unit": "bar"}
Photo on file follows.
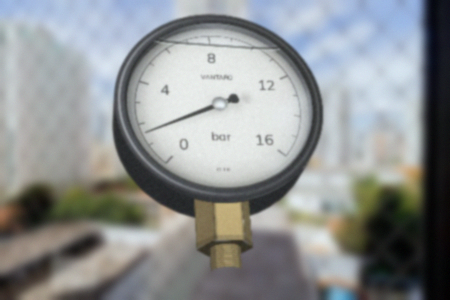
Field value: {"value": 1.5, "unit": "bar"}
